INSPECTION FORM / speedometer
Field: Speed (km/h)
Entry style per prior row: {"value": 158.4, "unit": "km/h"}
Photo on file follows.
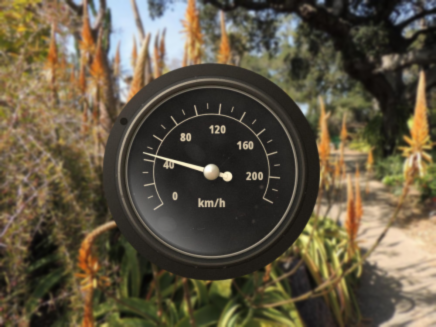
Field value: {"value": 45, "unit": "km/h"}
